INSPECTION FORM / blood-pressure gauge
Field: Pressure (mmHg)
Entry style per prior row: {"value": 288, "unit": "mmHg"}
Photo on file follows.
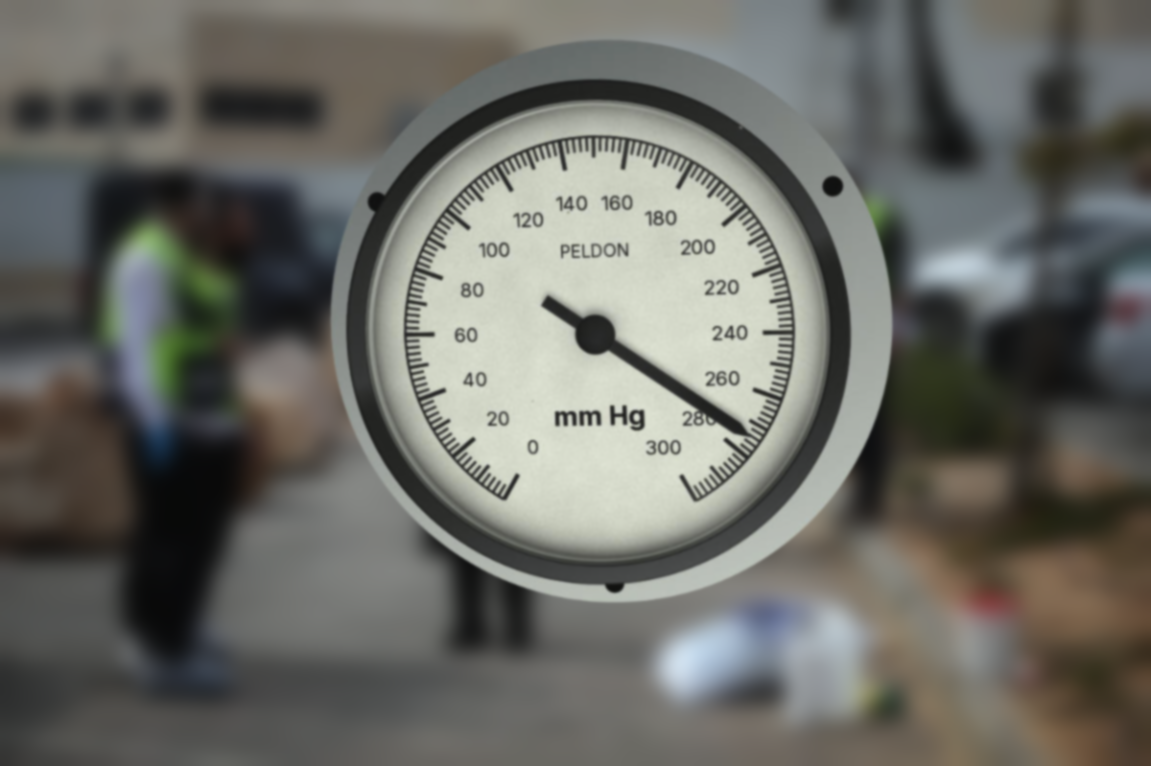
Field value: {"value": 274, "unit": "mmHg"}
